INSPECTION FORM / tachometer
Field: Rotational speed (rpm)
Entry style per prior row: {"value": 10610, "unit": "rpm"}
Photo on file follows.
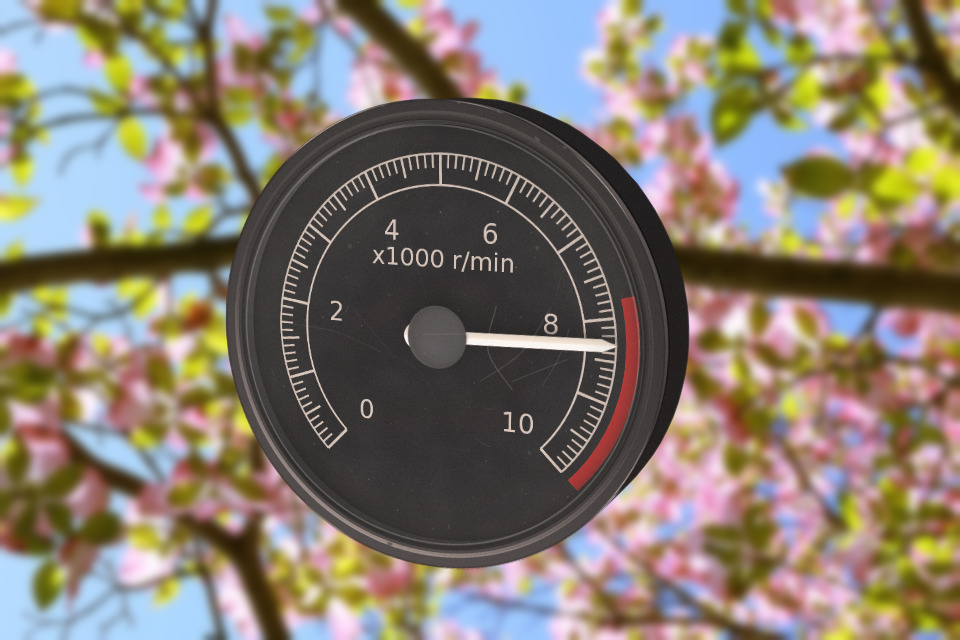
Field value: {"value": 8300, "unit": "rpm"}
